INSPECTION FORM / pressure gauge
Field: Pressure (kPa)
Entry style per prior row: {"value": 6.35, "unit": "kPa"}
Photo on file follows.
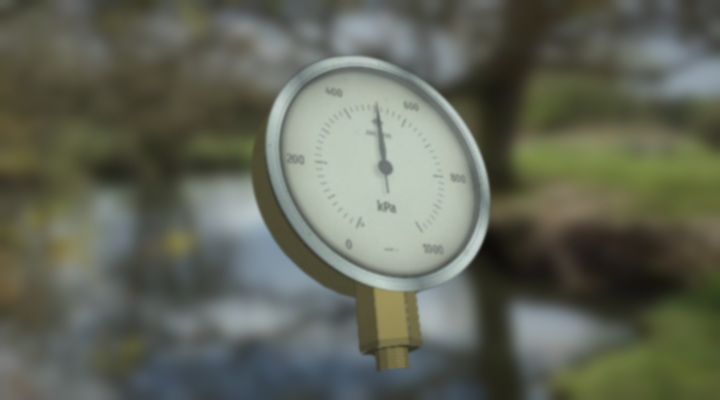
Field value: {"value": 500, "unit": "kPa"}
